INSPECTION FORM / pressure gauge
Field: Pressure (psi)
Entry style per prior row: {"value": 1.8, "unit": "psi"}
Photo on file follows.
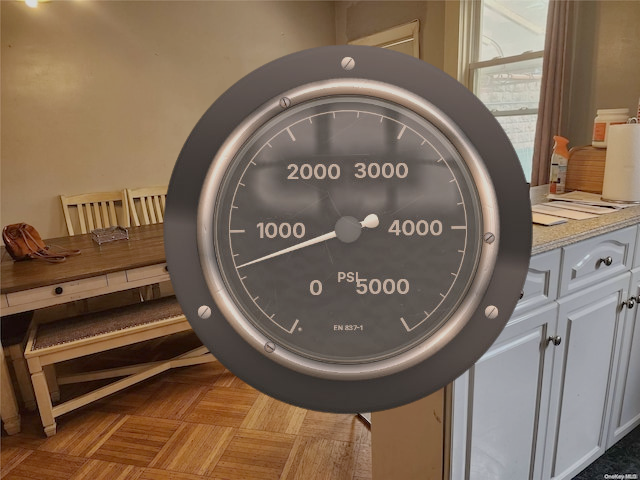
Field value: {"value": 700, "unit": "psi"}
